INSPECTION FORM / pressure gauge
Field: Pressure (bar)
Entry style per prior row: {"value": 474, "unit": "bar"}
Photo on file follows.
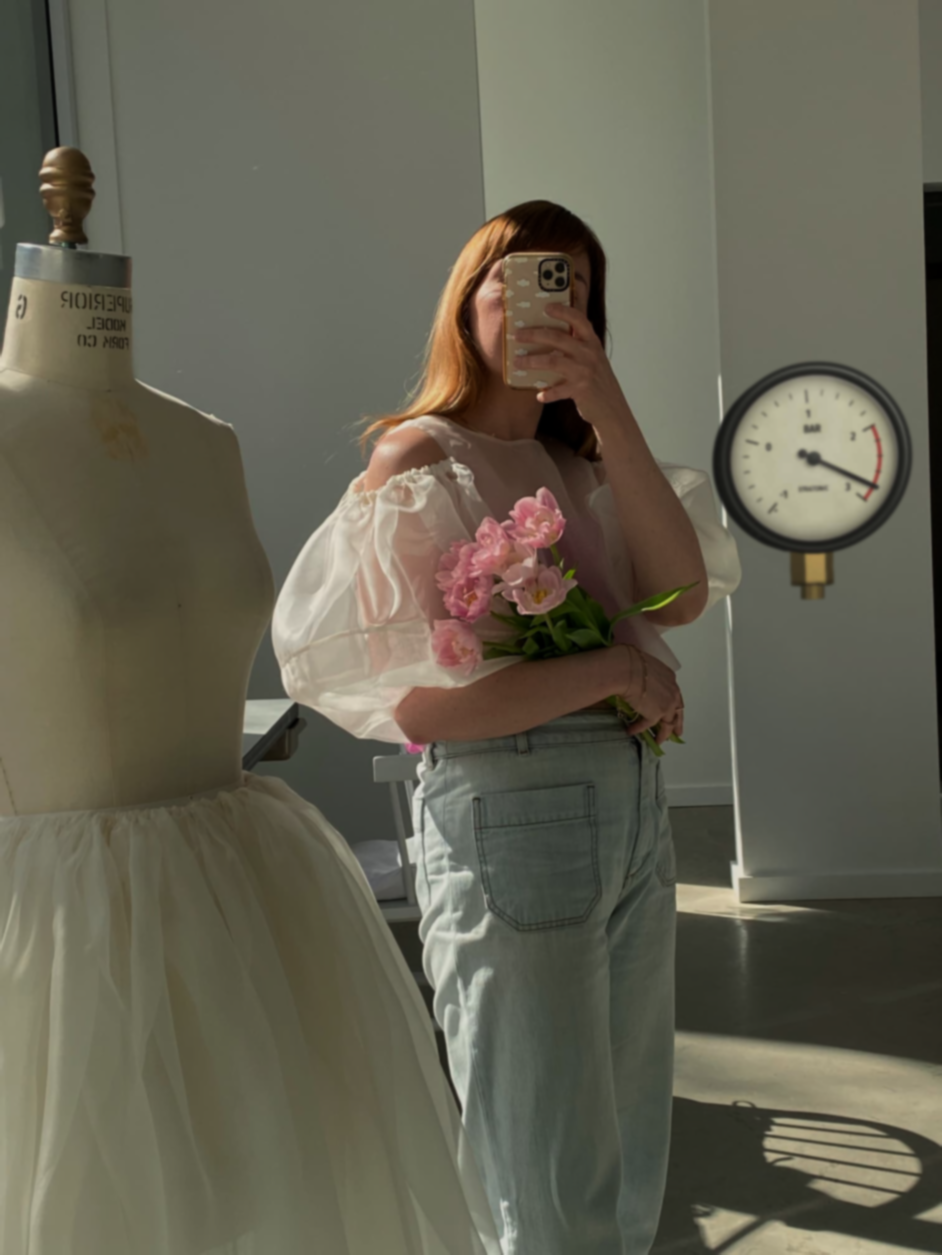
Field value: {"value": 2.8, "unit": "bar"}
